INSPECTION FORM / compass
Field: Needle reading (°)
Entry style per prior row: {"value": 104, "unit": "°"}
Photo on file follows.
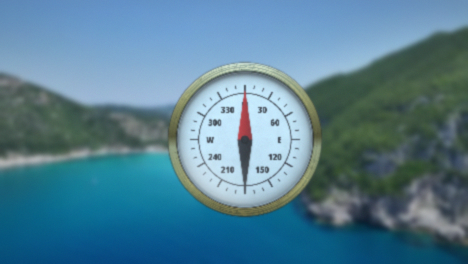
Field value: {"value": 0, "unit": "°"}
